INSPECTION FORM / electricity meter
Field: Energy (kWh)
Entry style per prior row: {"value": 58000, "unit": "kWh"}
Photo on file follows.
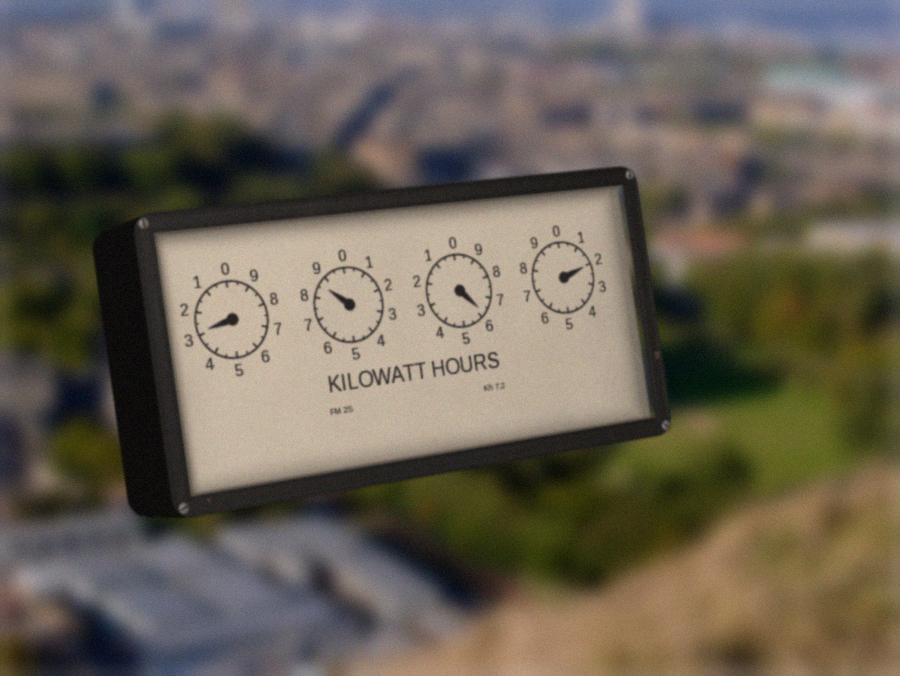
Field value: {"value": 2862, "unit": "kWh"}
